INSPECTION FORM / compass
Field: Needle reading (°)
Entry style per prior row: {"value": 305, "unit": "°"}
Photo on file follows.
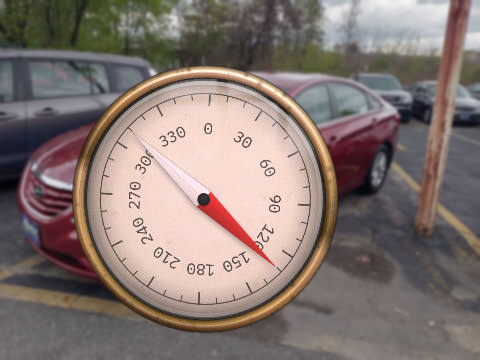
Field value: {"value": 130, "unit": "°"}
